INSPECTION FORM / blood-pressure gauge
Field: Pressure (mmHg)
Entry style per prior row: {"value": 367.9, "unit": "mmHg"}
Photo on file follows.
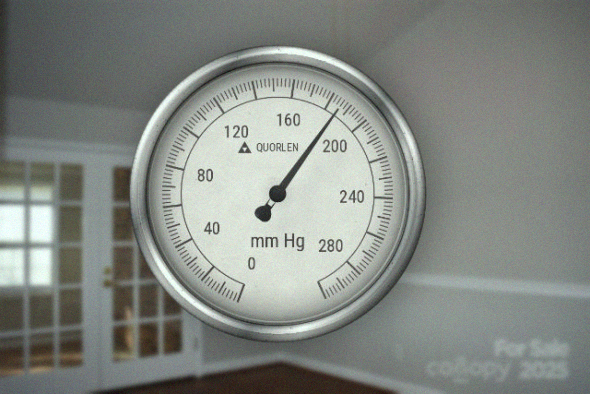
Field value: {"value": 186, "unit": "mmHg"}
